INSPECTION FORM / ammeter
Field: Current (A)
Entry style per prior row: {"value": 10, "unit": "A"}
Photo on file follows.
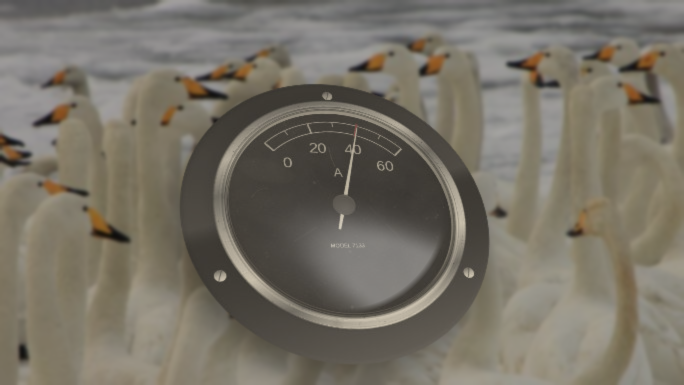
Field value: {"value": 40, "unit": "A"}
